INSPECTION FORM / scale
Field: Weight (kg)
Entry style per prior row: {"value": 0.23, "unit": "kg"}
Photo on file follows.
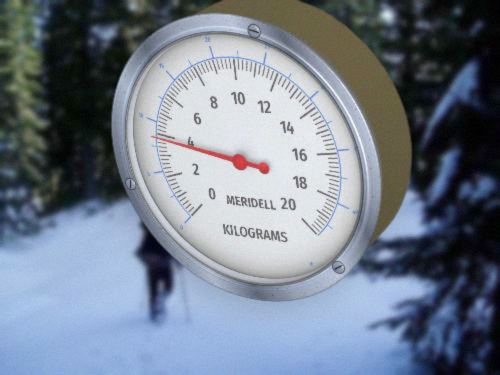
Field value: {"value": 4, "unit": "kg"}
